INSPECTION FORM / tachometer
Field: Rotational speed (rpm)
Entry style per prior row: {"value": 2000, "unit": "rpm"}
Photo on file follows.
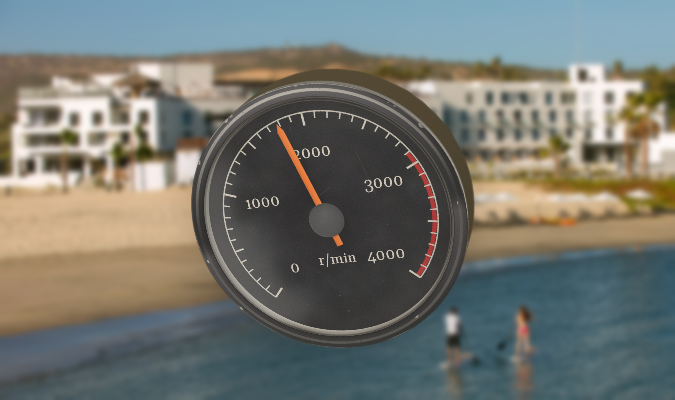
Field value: {"value": 1800, "unit": "rpm"}
